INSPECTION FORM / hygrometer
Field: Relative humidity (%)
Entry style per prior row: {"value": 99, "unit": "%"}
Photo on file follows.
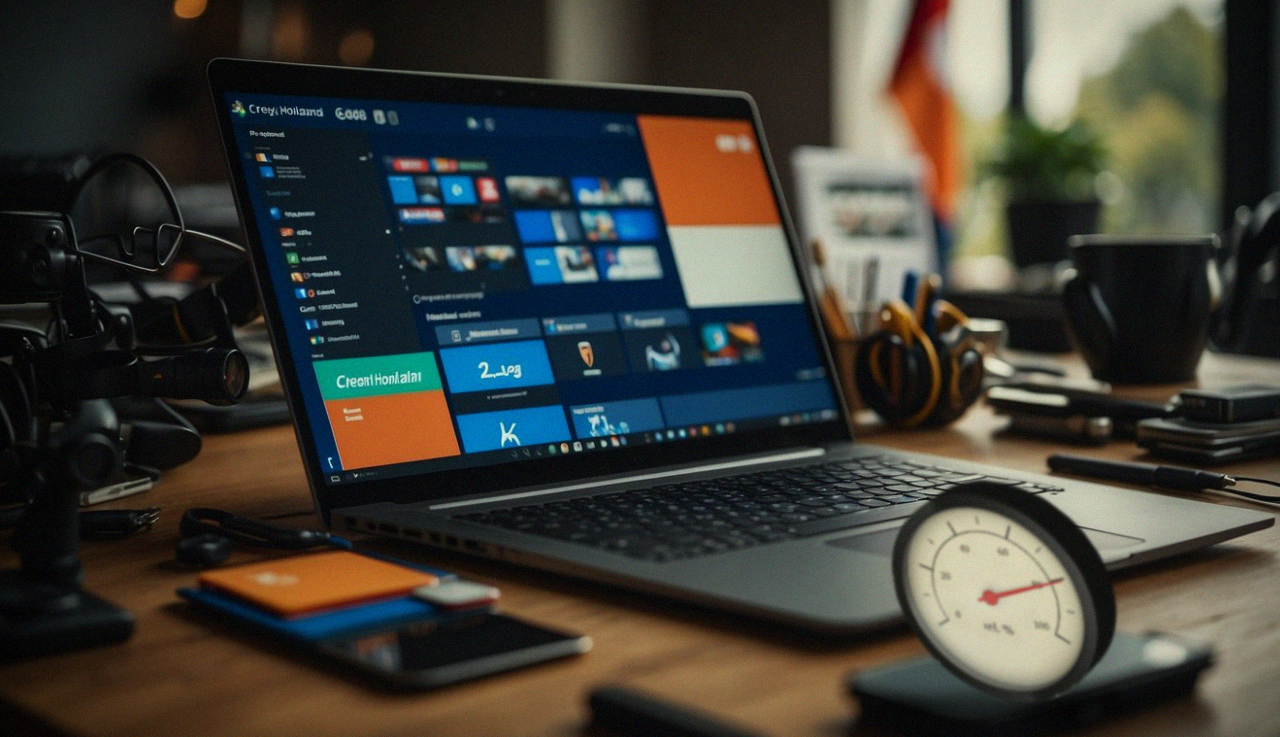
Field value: {"value": 80, "unit": "%"}
